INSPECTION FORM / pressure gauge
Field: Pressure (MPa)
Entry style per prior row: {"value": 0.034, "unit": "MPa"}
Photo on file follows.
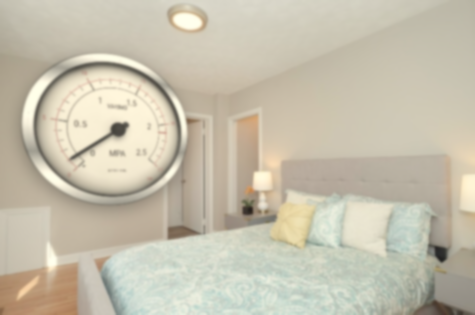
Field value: {"value": 0.1, "unit": "MPa"}
